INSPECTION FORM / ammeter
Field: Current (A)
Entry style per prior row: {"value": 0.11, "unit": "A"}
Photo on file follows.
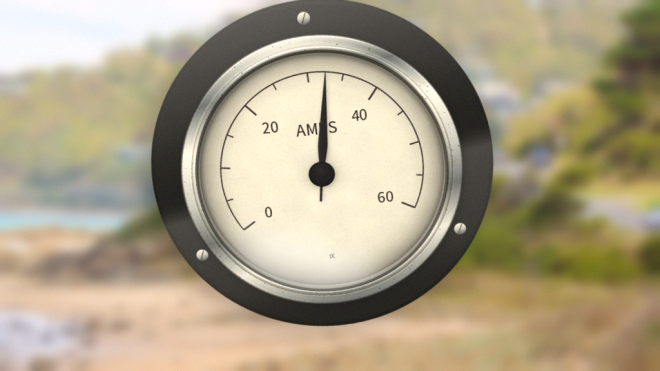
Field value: {"value": 32.5, "unit": "A"}
